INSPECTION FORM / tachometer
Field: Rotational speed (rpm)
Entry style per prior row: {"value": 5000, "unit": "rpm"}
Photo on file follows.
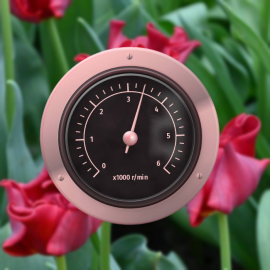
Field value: {"value": 3400, "unit": "rpm"}
